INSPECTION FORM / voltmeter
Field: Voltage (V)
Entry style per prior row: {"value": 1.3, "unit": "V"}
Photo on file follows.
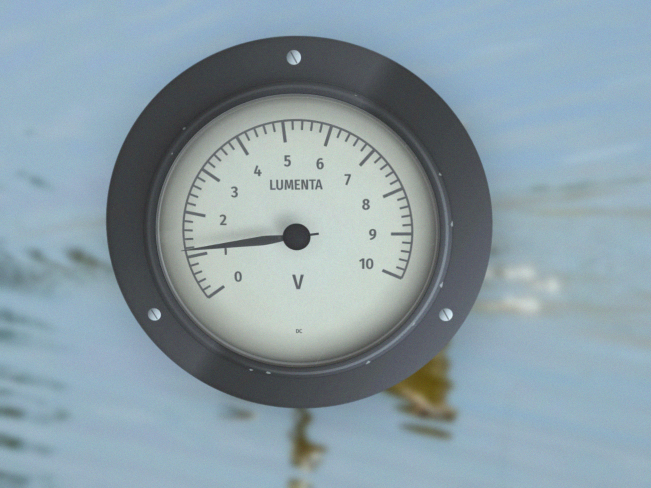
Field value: {"value": 1.2, "unit": "V"}
